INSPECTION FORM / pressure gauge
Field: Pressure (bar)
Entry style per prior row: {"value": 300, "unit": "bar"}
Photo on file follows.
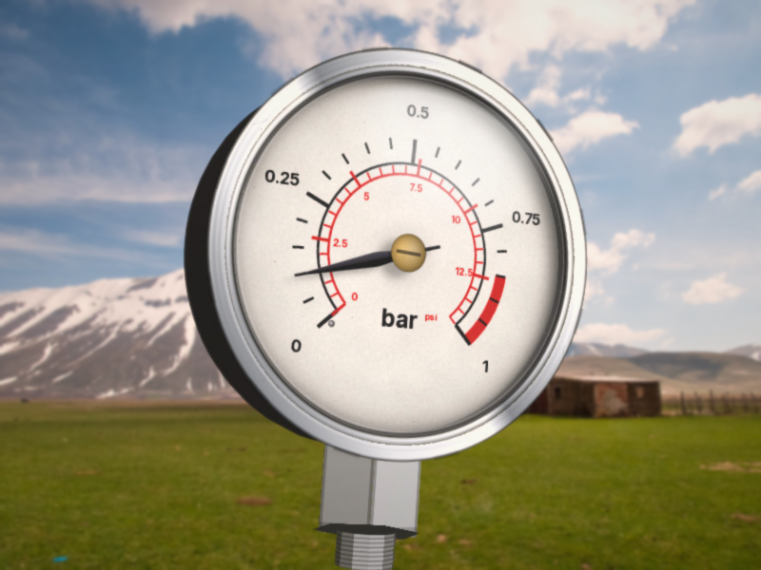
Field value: {"value": 0.1, "unit": "bar"}
